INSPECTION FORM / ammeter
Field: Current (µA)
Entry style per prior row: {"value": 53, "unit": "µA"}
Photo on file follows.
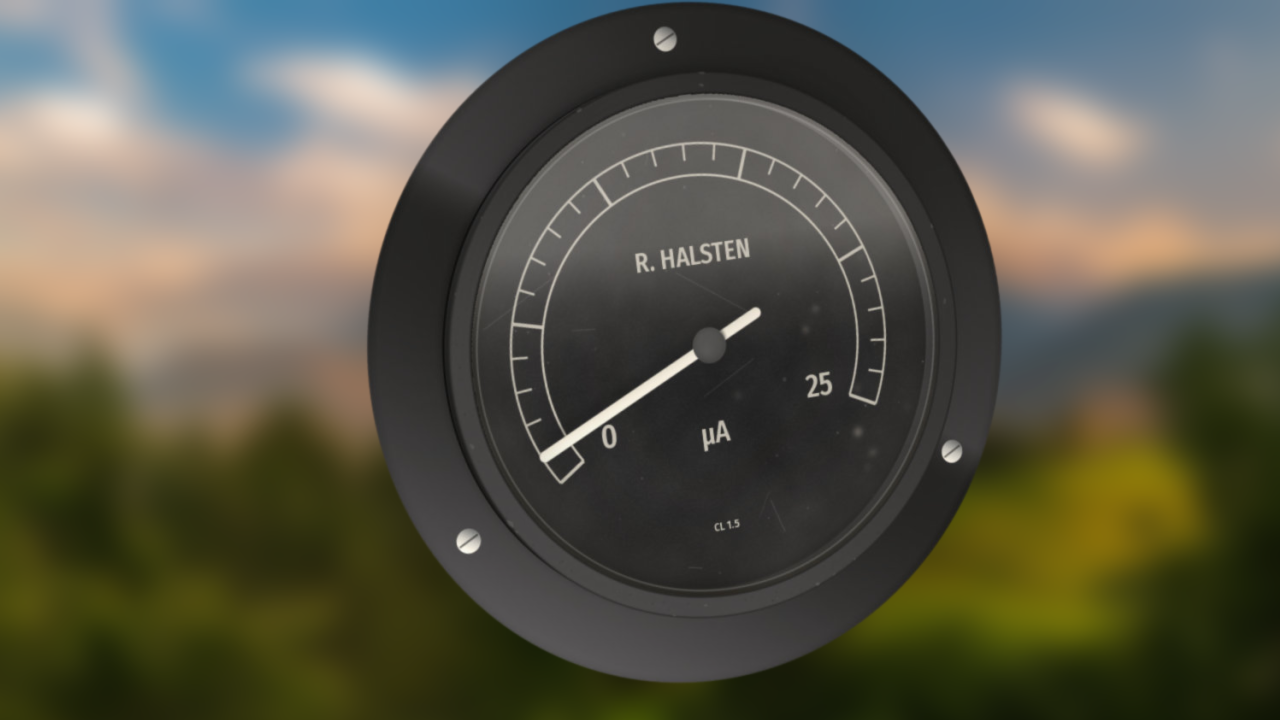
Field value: {"value": 1, "unit": "µA"}
